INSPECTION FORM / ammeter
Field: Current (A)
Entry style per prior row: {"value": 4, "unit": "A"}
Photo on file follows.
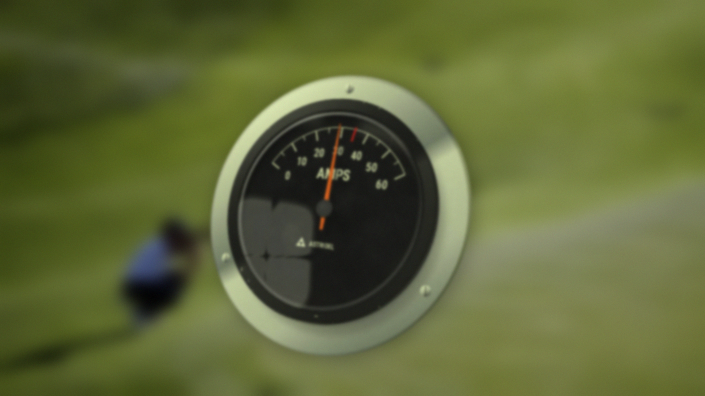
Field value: {"value": 30, "unit": "A"}
